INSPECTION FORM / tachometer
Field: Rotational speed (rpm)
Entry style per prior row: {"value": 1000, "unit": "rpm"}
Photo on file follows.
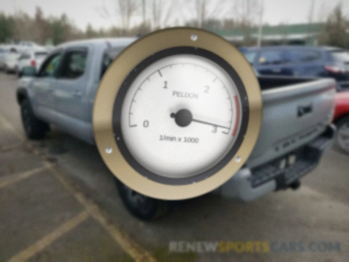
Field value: {"value": 2900, "unit": "rpm"}
